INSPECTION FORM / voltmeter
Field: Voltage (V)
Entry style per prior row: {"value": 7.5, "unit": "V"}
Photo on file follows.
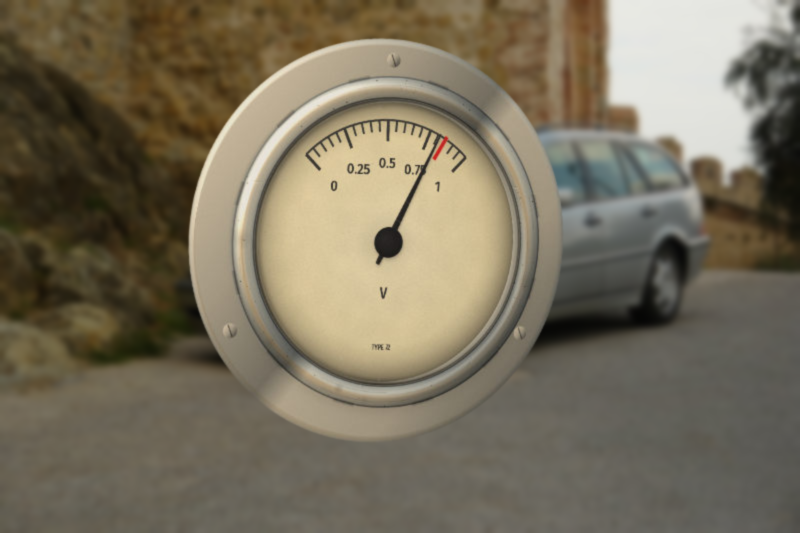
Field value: {"value": 0.8, "unit": "V"}
